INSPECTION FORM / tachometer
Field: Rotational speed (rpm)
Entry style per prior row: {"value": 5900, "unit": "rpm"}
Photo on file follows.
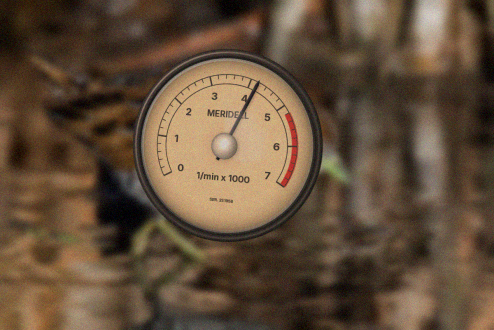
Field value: {"value": 4200, "unit": "rpm"}
